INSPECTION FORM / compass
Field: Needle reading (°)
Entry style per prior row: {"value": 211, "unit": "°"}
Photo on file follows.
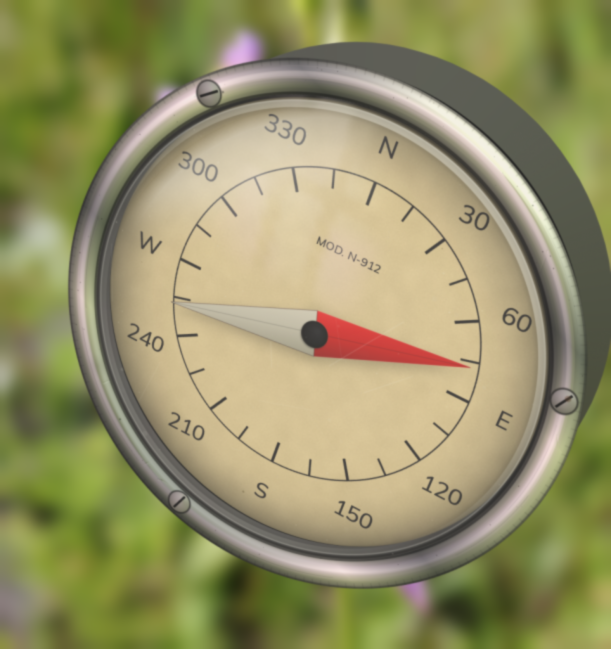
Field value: {"value": 75, "unit": "°"}
